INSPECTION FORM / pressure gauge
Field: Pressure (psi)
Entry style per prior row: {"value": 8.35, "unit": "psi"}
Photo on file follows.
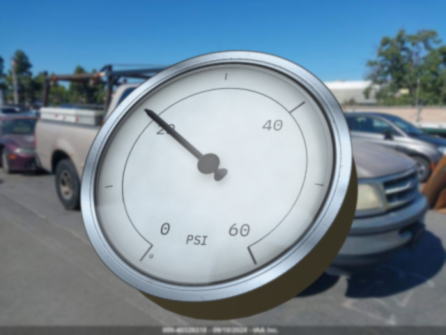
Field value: {"value": 20, "unit": "psi"}
